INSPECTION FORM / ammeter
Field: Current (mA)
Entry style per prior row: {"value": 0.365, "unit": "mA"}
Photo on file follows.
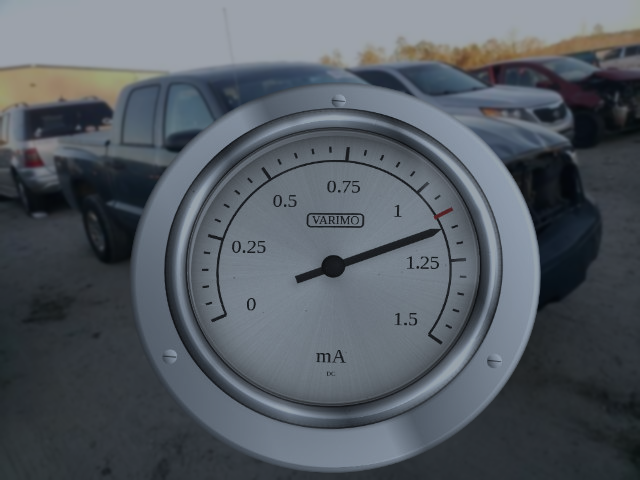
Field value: {"value": 1.15, "unit": "mA"}
